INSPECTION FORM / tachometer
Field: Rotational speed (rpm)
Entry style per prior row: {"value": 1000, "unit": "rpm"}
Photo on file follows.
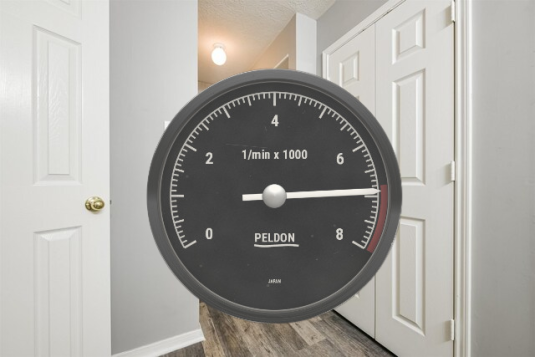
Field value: {"value": 6900, "unit": "rpm"}
